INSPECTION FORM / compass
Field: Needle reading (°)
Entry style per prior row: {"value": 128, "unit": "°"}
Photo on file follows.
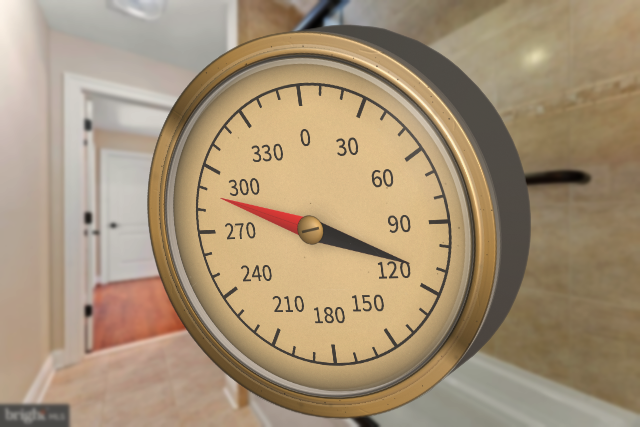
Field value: {"value": 290, "unit": "°"}
